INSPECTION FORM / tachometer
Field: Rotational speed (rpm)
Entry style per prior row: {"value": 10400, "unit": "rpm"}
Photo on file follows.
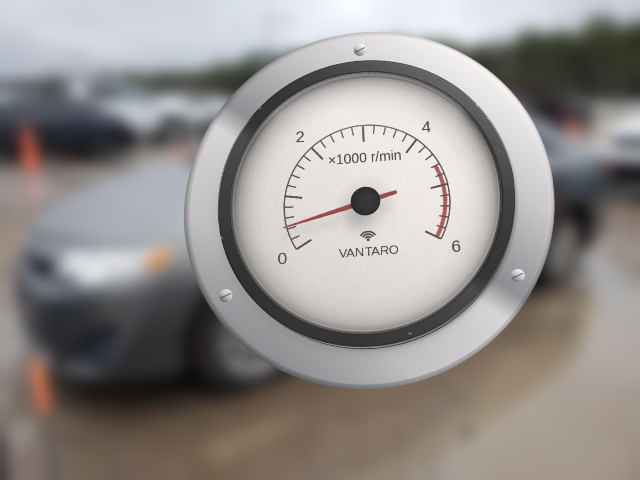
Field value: {"value": 400, "unit": "rpm"}
